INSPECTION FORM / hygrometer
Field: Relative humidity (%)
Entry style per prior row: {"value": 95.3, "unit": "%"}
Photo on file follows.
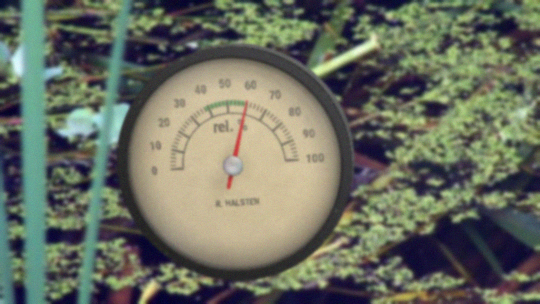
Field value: {"value": 60, "unit": "%"}
